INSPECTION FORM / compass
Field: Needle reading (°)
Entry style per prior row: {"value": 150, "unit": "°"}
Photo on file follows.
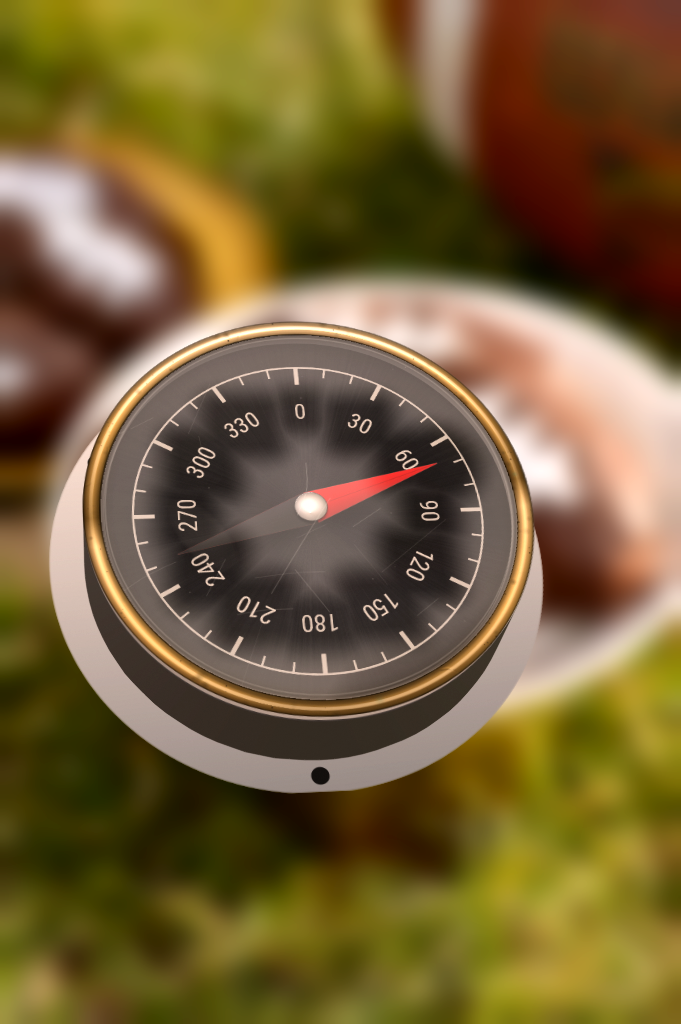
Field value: {"value": 70, "unit": "°"}
